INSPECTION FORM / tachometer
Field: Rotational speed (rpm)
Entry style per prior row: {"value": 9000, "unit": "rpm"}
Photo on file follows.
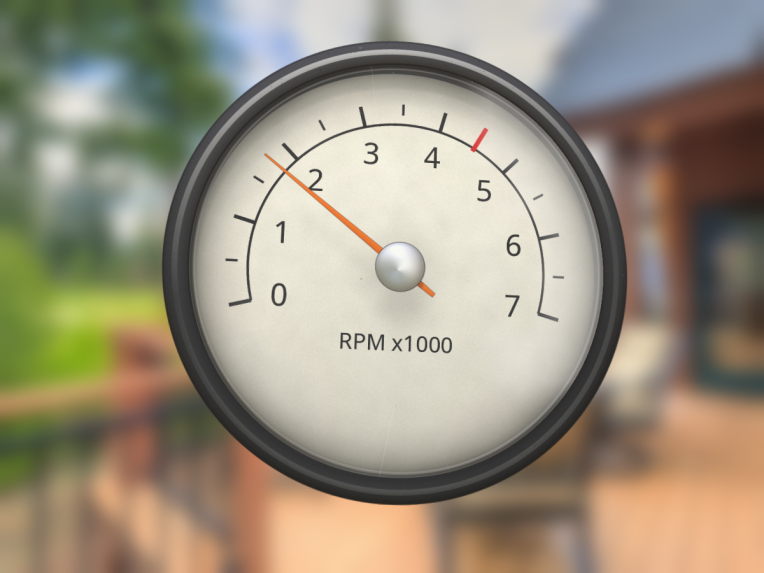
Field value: {"value": 1750, "unit": "rpm"}
